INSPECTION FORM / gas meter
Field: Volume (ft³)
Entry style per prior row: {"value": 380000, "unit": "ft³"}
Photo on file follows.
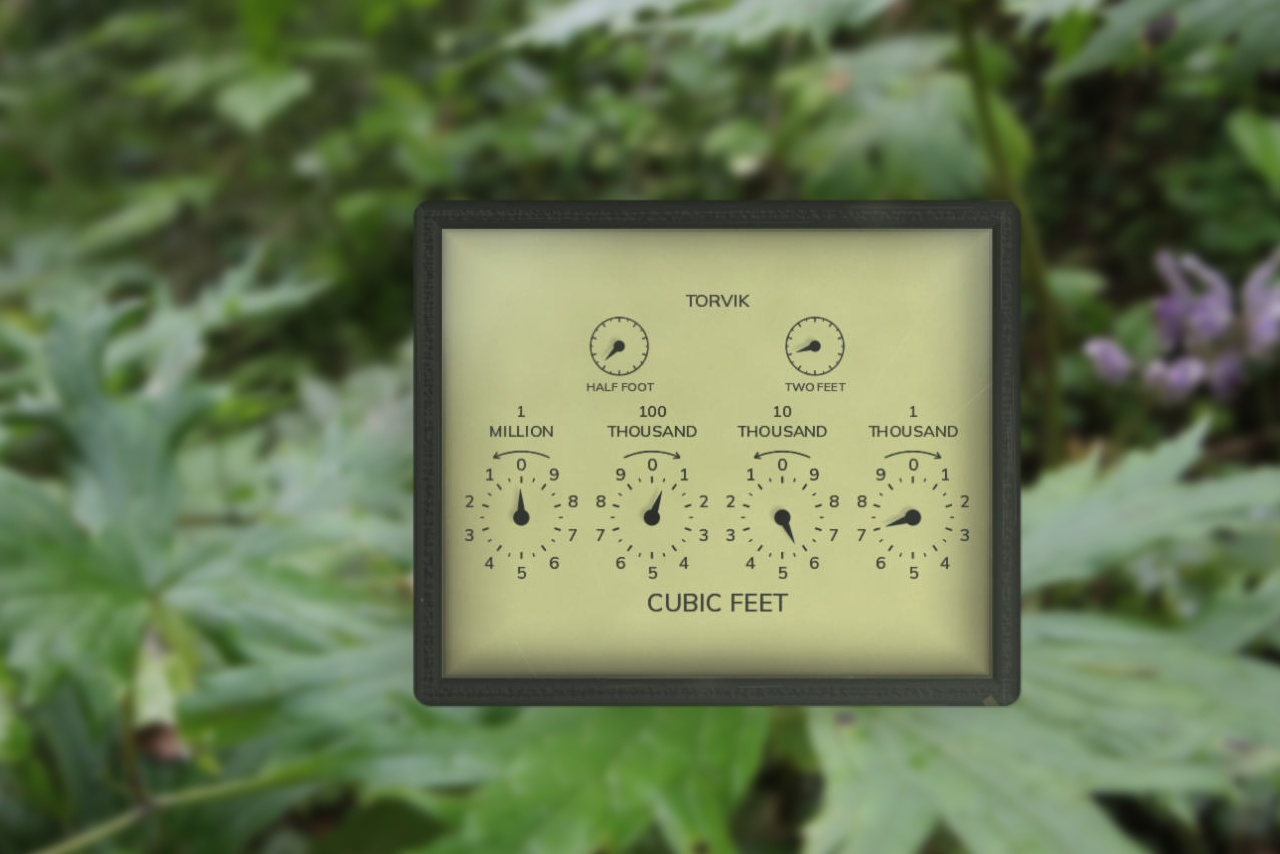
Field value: {"value": 5700, "unit": "ft³"}
